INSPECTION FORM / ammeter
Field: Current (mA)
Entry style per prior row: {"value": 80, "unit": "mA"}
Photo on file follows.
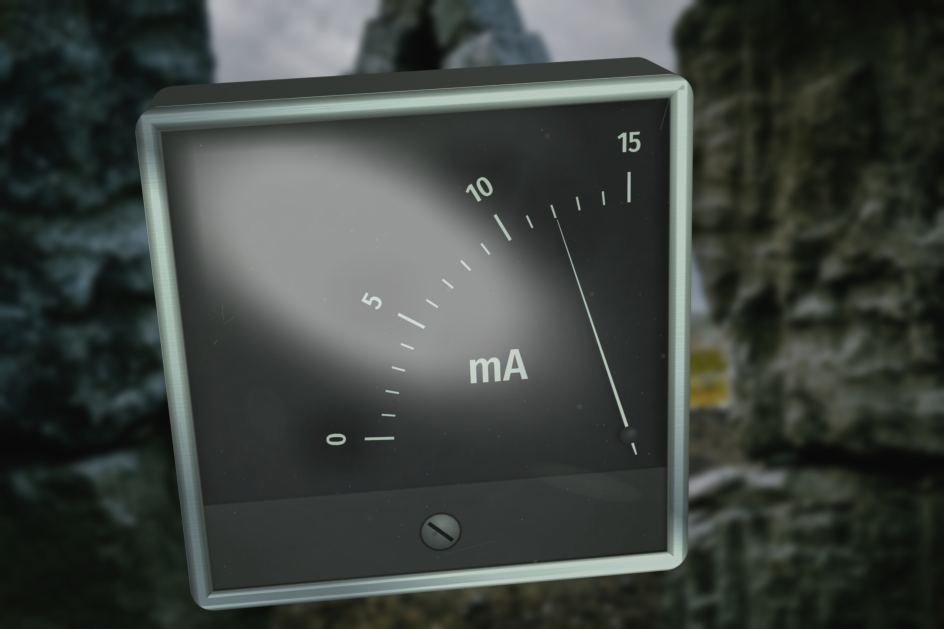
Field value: {"value": 12, "unit": "mA"}
